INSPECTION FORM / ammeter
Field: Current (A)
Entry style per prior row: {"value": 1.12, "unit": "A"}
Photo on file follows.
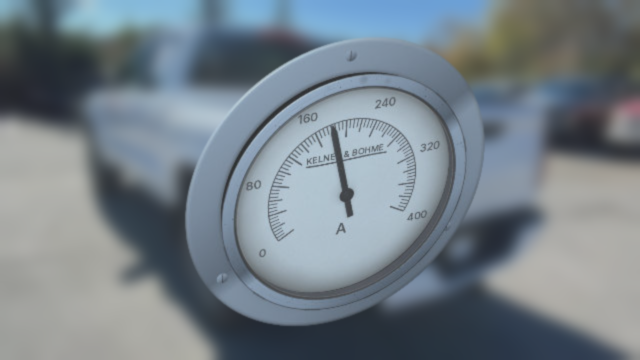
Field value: {"value": 180, "unit": "A"}
